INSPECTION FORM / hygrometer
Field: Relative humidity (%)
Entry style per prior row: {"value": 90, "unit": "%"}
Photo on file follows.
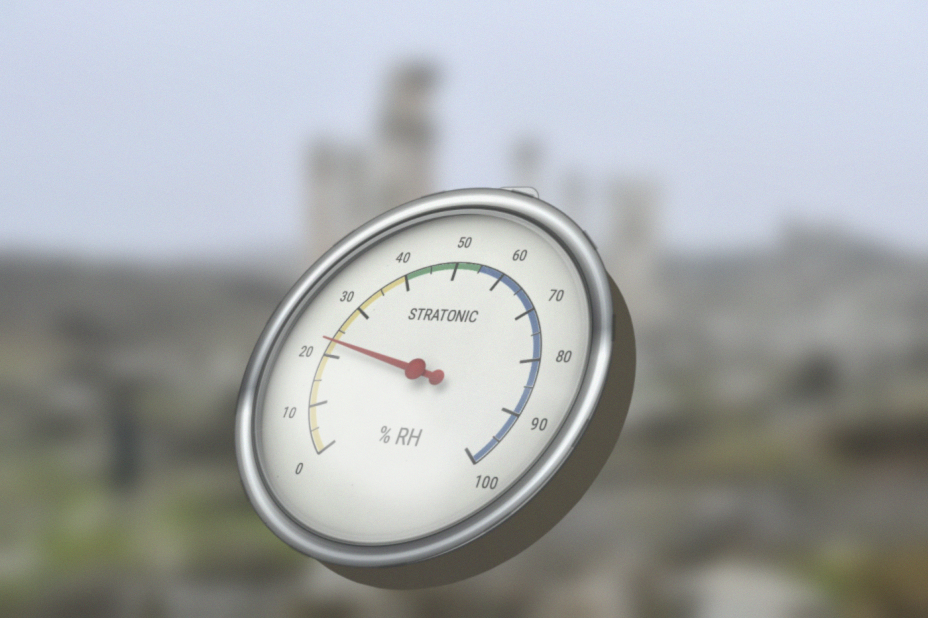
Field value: {"value": 22.5, "unit": "%"}
